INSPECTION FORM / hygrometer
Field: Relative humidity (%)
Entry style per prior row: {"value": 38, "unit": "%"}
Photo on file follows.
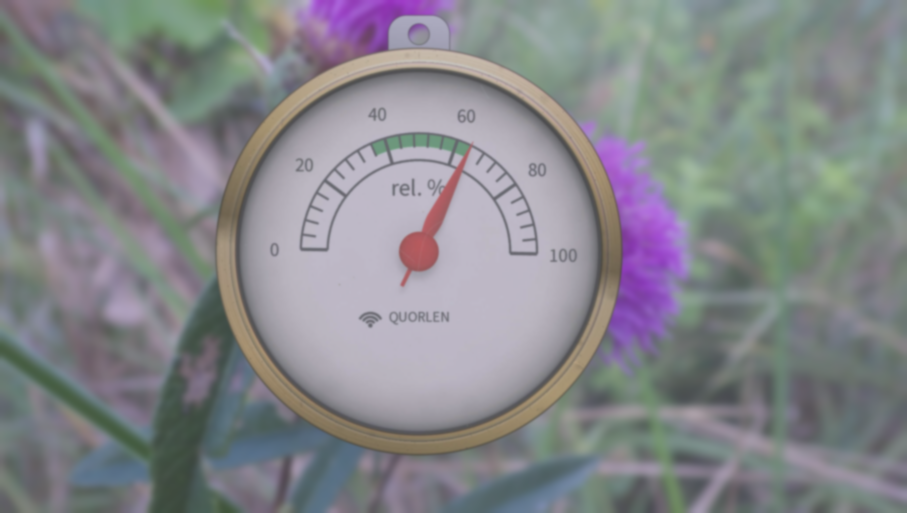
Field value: {"value": 64, "unit": "%"}
